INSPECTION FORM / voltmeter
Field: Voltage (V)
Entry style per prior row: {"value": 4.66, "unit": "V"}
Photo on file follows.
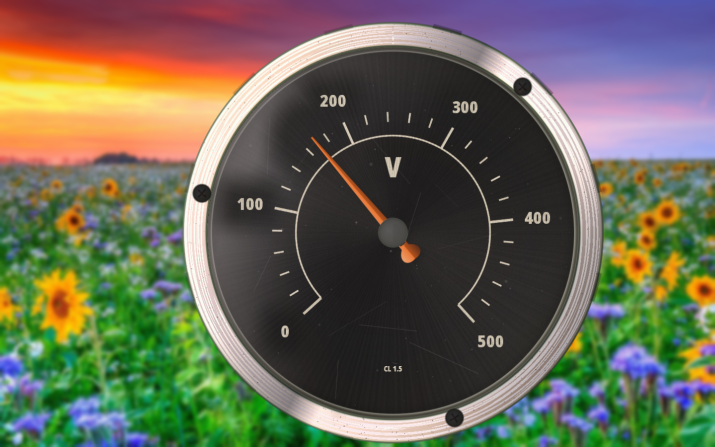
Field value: {"value": 170, "unit": "V"}
